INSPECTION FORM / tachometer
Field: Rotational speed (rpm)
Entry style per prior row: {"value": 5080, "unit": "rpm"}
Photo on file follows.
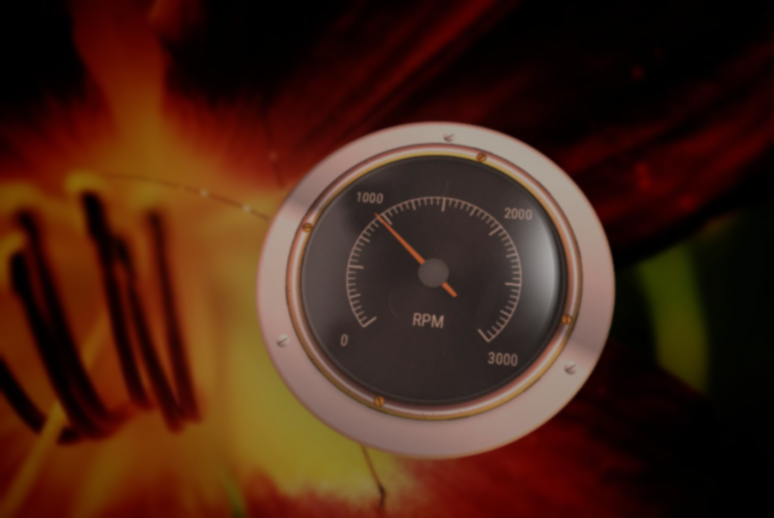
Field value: {"value": 950, "unit": "rpm"}
